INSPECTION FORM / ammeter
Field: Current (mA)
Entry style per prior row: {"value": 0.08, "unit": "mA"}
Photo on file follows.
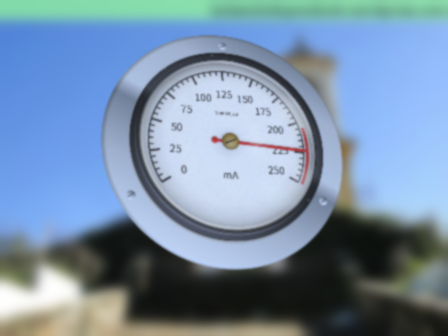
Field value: {"value": 225, "unit": "mA"}
